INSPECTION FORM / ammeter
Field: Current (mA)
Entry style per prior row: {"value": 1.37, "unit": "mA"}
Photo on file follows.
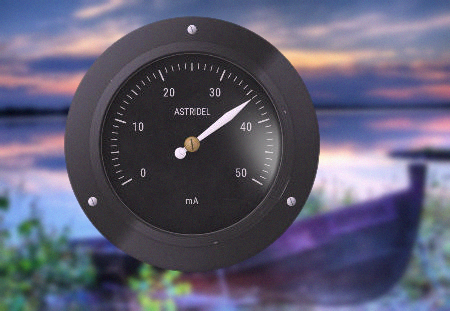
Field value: {"value": 36, "unit": "mA"}
